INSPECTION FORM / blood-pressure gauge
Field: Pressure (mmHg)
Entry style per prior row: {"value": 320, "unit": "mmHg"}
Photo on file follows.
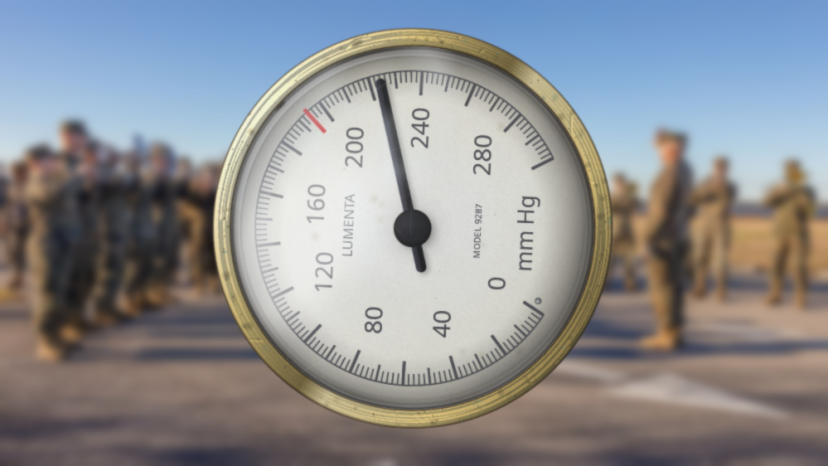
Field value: {"value": 224, "unit": "mmHg"}
